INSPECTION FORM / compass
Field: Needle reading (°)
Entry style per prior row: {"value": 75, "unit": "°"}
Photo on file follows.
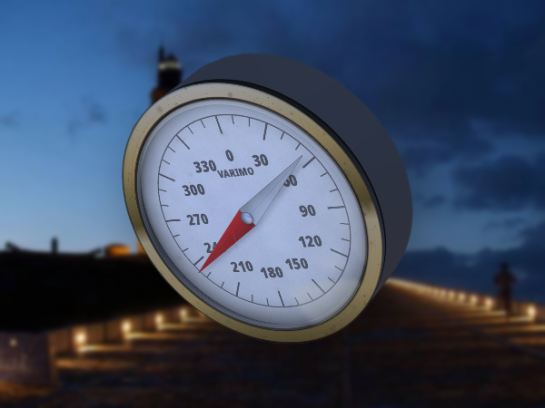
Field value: {"value": 235, "unit": "°"}
